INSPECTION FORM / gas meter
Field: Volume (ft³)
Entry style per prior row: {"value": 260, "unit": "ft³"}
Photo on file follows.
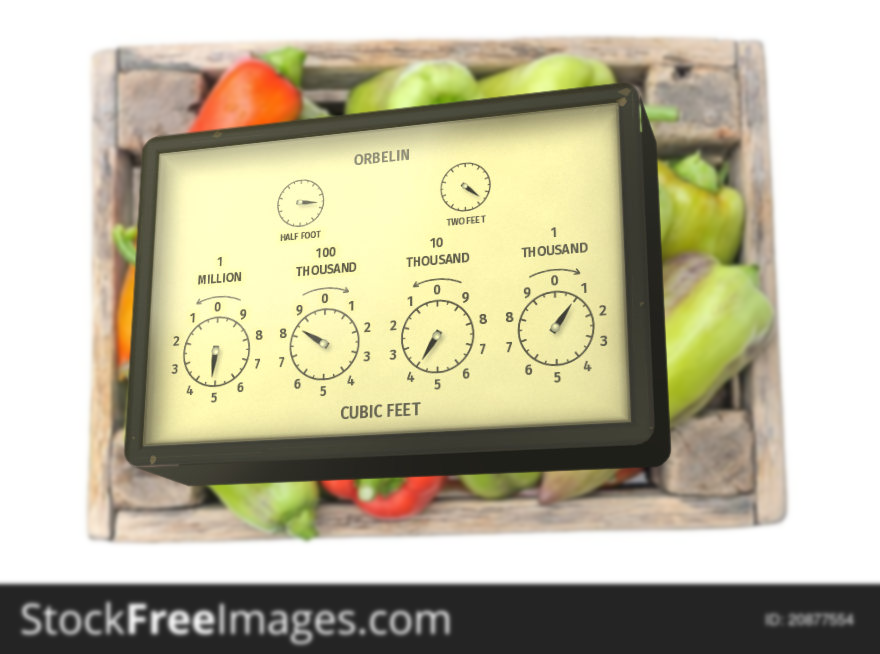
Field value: {"value": 484100, "unit": "ft³"}
